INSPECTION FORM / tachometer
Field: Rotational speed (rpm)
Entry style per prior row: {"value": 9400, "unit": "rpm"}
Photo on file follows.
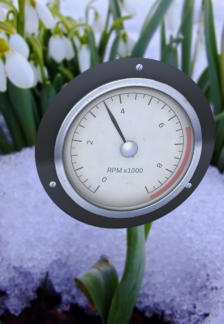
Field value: {"value": 3500, "unit": "rpm"}
